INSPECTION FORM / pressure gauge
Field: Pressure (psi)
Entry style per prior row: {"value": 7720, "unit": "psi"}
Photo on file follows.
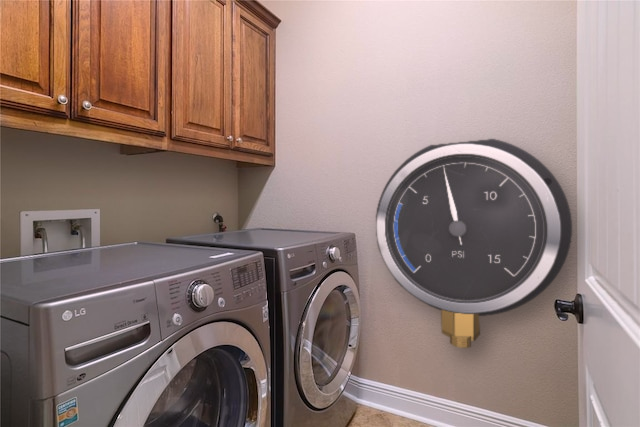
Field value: {"value": 7, "unit": "psi"}
